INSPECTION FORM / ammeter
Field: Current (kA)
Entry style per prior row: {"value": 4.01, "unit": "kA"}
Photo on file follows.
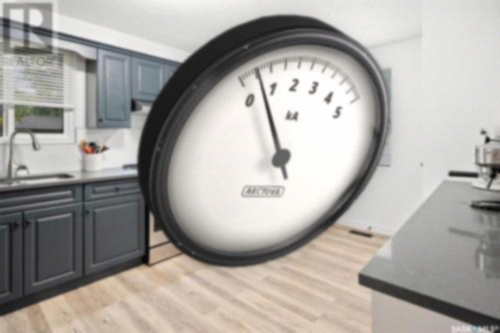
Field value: {"value": 0.5, "unit": "kA"}
